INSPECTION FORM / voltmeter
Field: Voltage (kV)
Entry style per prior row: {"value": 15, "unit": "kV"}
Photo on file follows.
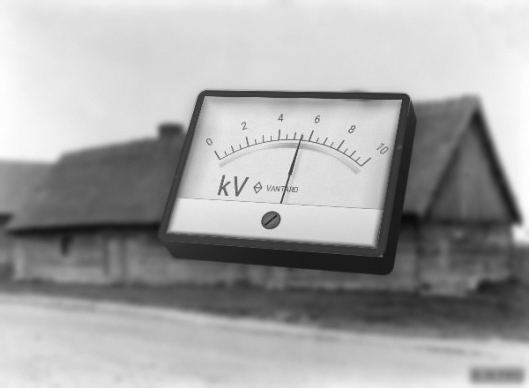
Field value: {"value": 5.5, "unit": "kV"}
